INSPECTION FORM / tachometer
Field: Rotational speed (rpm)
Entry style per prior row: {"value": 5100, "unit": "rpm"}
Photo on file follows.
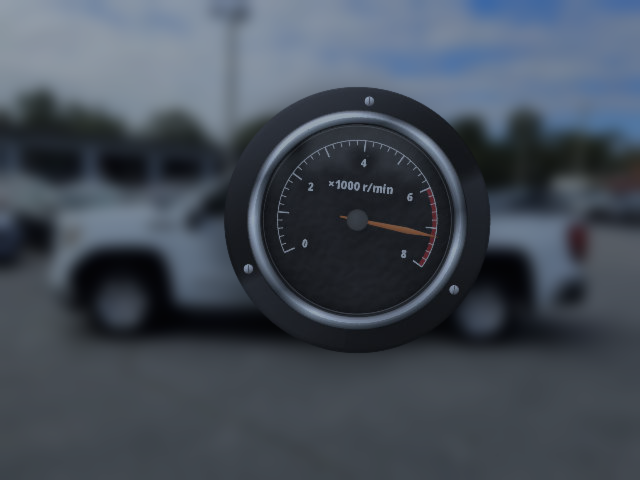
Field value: {"value": 7200, "unit": "rpm"}
